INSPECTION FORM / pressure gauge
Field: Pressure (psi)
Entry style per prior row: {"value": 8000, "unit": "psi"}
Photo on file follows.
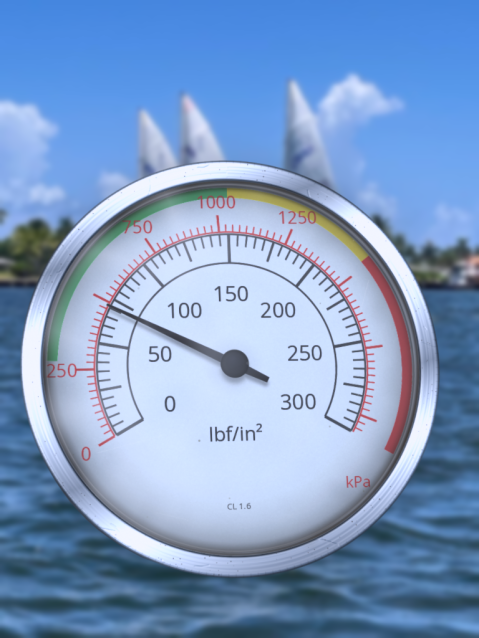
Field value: {"value": 70, "unit": "psi"}
